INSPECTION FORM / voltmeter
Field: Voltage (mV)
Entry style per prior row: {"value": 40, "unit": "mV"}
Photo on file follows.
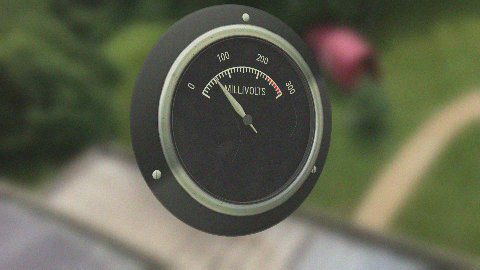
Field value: {"value": 50, "unit": "mV"}
